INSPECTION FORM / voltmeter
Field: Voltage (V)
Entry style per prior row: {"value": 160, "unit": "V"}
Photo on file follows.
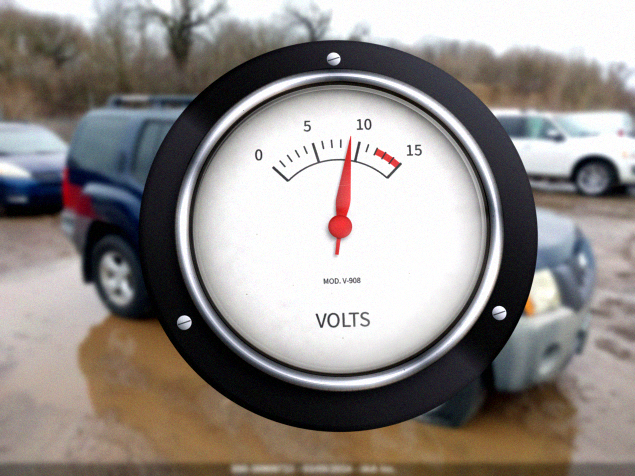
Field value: {"value": 9, "unit": "V"}
